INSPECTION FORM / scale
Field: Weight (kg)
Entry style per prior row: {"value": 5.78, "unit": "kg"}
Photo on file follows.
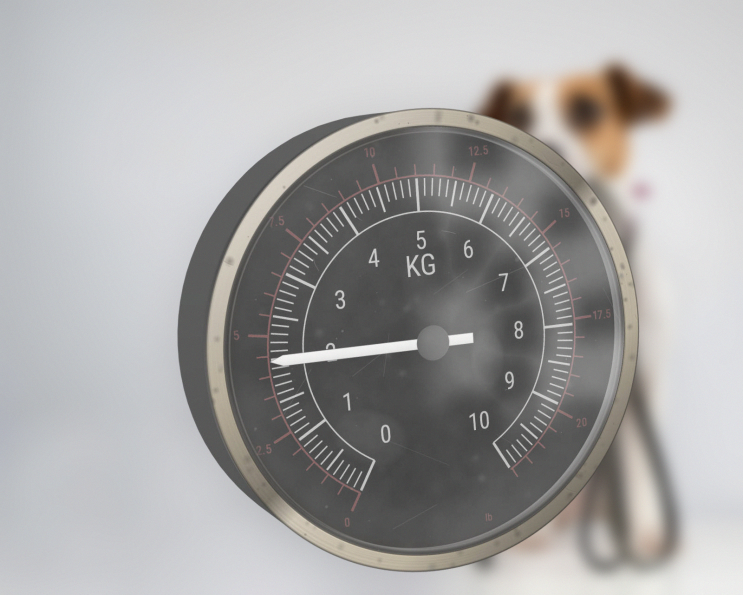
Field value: {"value": 2, "unit": "kg"}
